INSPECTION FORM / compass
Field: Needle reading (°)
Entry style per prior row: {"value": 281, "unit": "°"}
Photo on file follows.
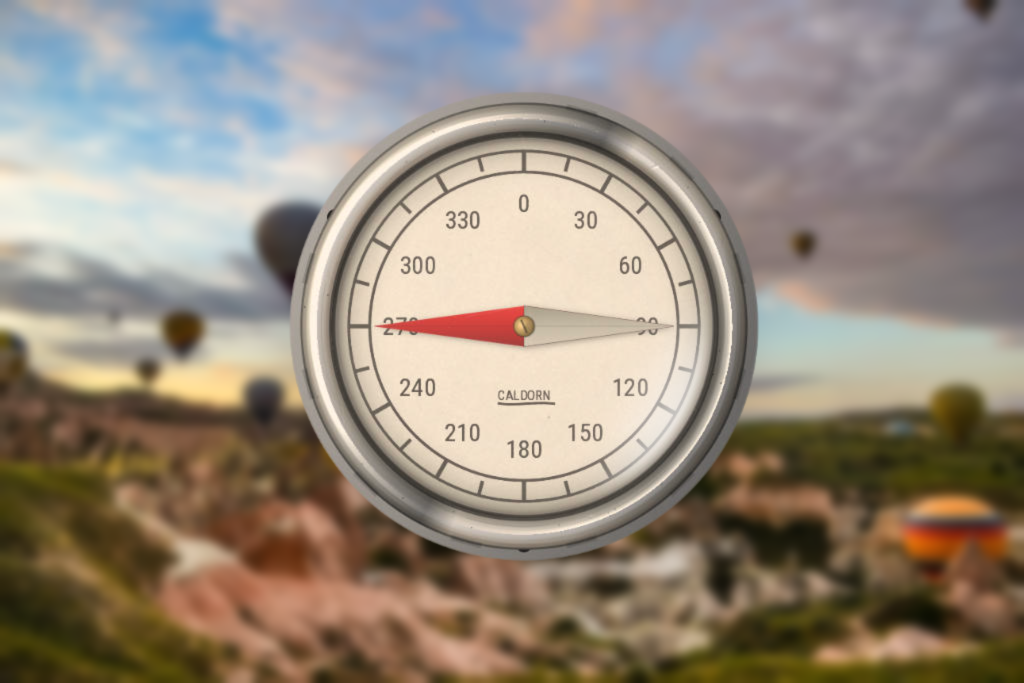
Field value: {"value": 270, "unit": "°"}
